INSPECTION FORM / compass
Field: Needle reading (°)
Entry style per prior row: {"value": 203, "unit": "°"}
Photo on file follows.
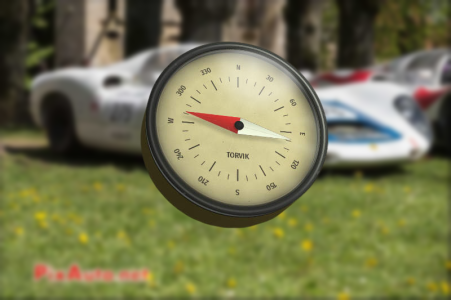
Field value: {"value": 280, "unit": "°"}
